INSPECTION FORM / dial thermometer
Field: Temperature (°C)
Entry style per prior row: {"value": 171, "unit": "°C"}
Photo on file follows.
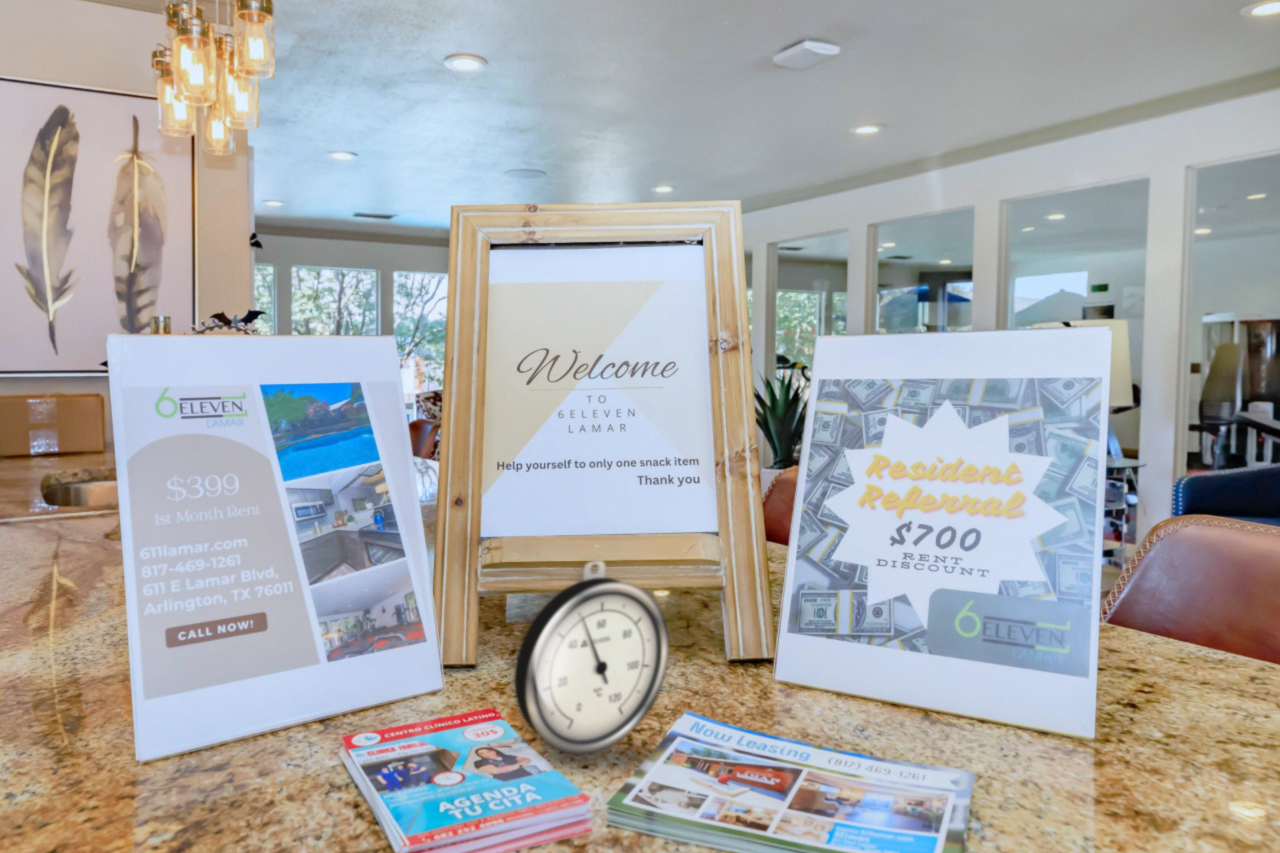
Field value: {"value": 50, "unit": "°C"}
